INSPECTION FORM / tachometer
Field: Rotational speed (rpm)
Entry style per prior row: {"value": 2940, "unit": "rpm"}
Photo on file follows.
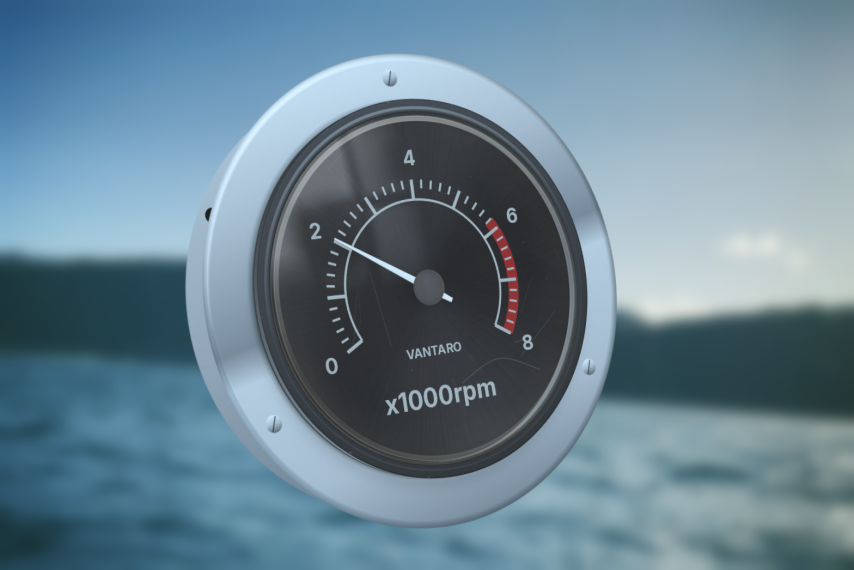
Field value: {"value": 2000, "unit": "rpm"}
